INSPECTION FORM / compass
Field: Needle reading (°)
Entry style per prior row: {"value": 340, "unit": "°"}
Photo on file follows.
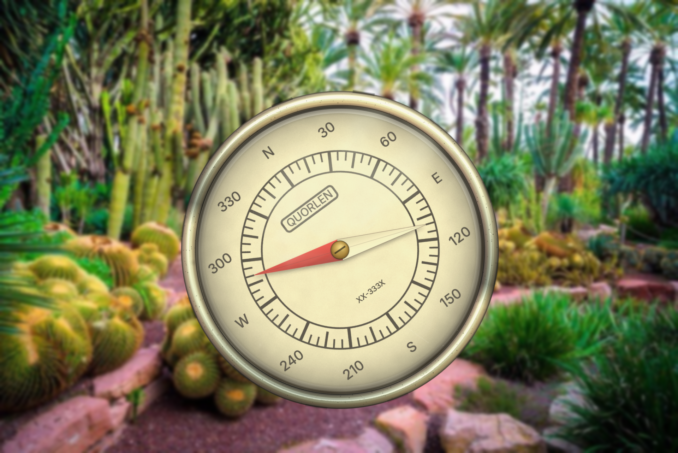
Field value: {"value": 290, "unit": "°"}
